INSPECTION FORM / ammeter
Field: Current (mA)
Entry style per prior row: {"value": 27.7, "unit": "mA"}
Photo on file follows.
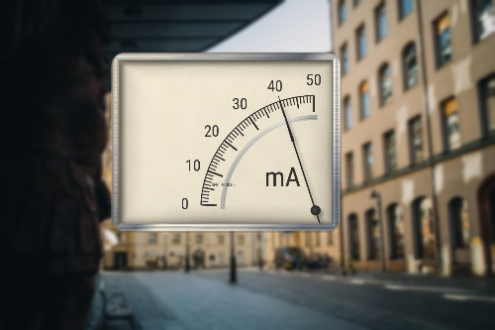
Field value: {"value": 40, "unit": "mA"}
